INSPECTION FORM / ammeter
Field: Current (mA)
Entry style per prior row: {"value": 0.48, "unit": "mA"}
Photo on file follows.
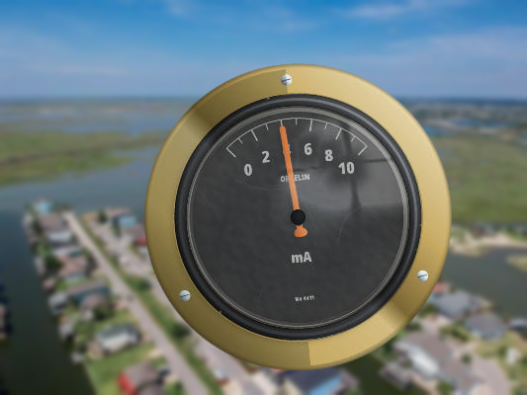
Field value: {"value": 4, "unit": "mA"}
